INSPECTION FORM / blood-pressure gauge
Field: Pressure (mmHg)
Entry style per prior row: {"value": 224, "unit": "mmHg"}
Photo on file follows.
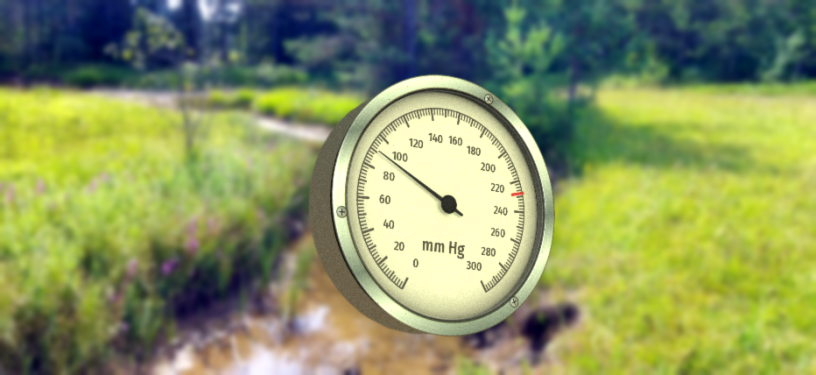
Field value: {"value": 90, "unit": "mmHg"}
